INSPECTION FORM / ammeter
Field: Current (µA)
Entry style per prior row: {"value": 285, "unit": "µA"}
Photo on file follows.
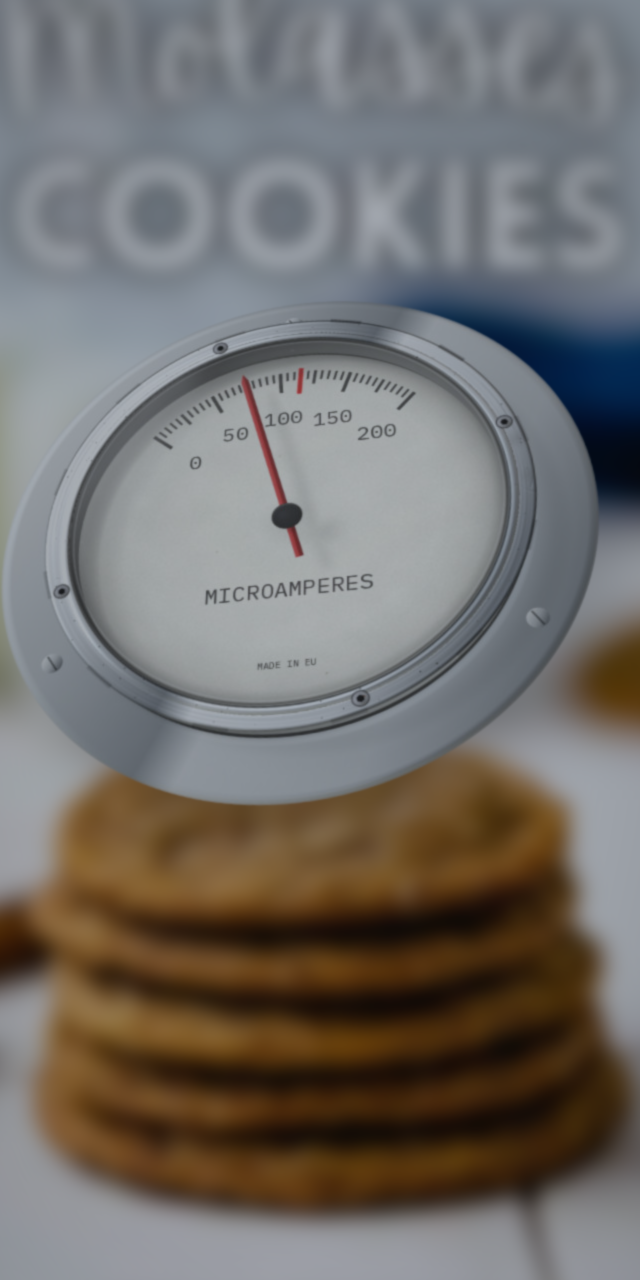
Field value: {"value": 75, "unit": "µA"}
